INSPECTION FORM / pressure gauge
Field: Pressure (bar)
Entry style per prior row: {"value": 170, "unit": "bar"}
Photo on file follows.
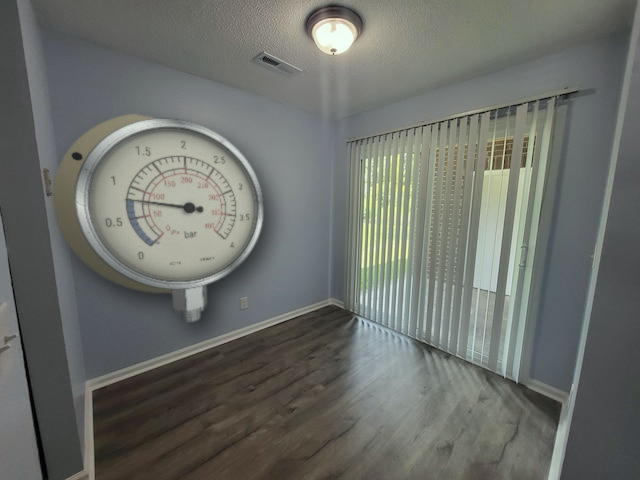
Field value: {"value": 0.8, "unit": "bar"}
